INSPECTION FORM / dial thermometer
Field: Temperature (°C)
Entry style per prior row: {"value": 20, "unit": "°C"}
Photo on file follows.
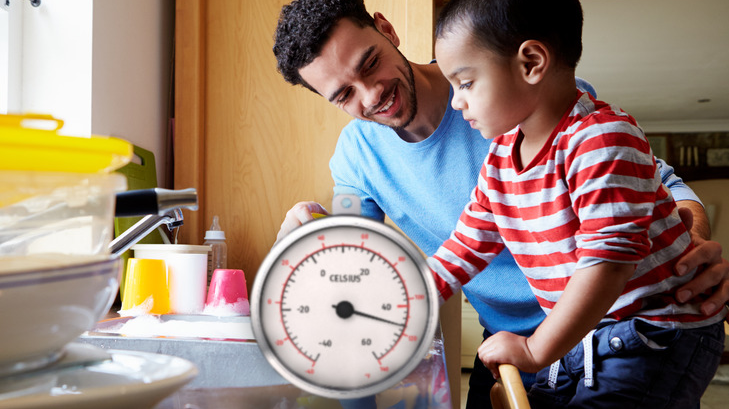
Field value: {"value": 46, "unit": "°C"}
